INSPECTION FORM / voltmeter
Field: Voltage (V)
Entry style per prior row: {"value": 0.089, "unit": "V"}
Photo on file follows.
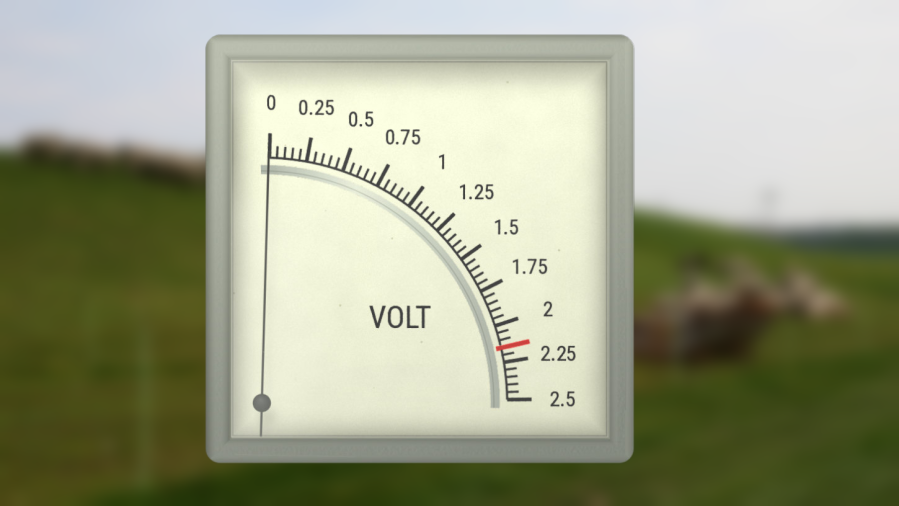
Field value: {"value": 0, "unit": "V"}
